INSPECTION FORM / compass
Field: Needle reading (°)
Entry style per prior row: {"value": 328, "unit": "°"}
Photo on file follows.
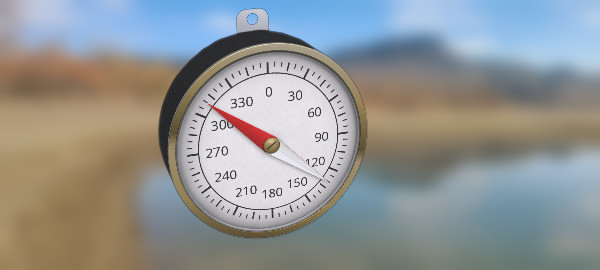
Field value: {"value": 310, "unit": "°"}
